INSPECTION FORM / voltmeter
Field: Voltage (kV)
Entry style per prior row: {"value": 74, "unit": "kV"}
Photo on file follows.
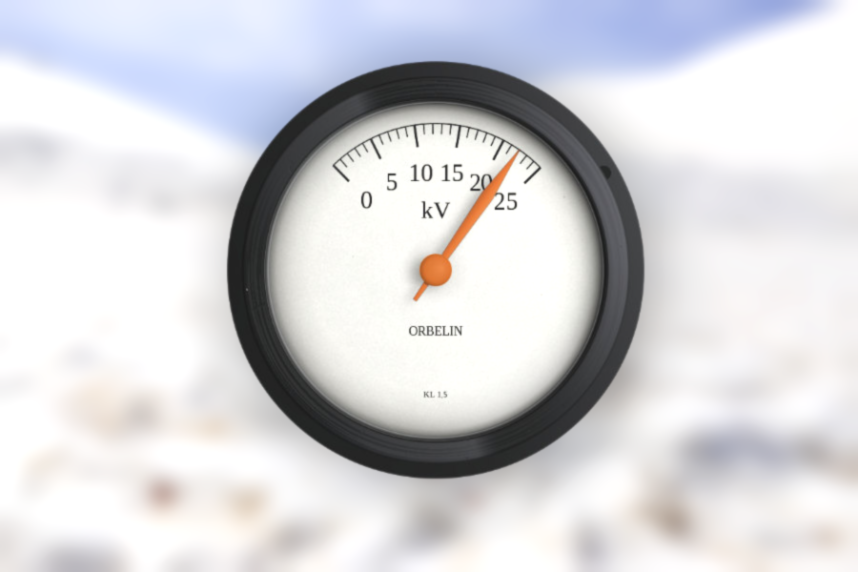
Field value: {"value": 22, "unit": "kV"}
